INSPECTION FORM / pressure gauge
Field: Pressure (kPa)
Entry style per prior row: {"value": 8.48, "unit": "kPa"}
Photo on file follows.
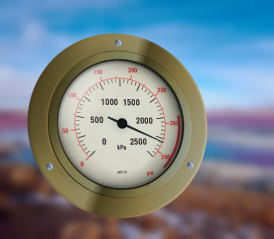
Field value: {"value": 2300, "unit": "kPa"}
